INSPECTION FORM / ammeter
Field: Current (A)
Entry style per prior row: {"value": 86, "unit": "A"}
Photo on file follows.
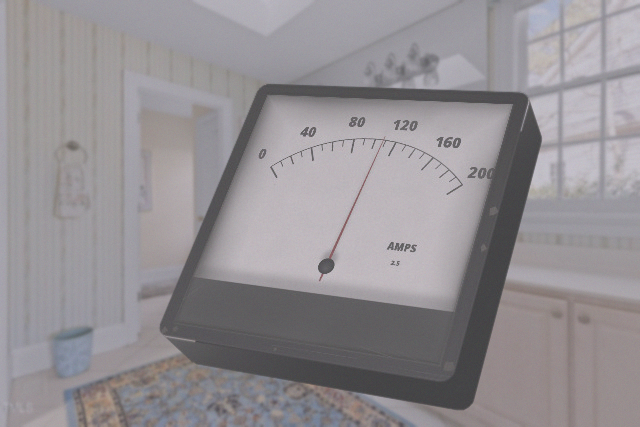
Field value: {"value": 110, "unit": "A"}
